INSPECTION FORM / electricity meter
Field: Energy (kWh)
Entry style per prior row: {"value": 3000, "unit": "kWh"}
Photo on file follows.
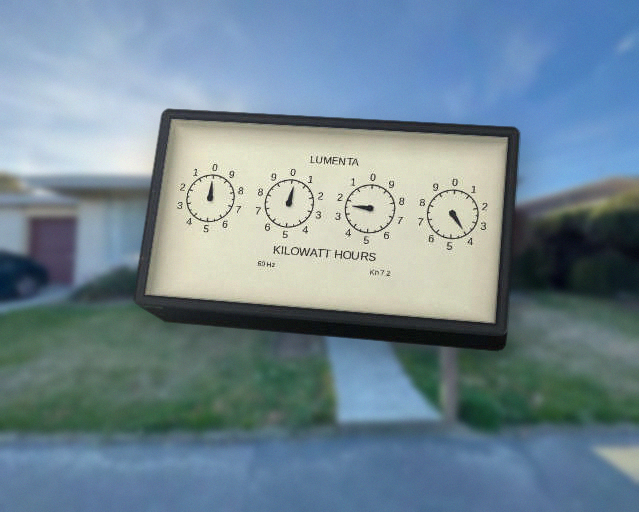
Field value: {"value": 24, "unit": "kWh"}
